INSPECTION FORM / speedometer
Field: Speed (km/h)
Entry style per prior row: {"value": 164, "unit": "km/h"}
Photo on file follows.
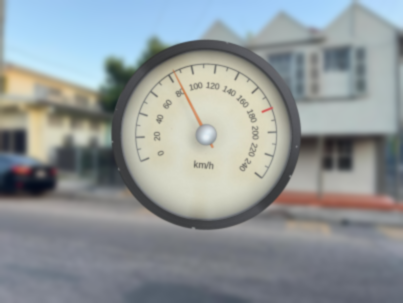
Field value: {"value": 85, "unit": "km/h"}
